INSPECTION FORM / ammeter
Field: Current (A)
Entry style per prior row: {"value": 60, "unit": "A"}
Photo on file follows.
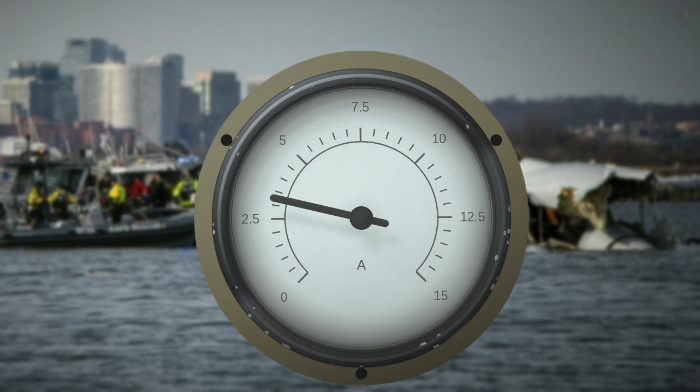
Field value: {"value": 3.25, "unit": "A"}
